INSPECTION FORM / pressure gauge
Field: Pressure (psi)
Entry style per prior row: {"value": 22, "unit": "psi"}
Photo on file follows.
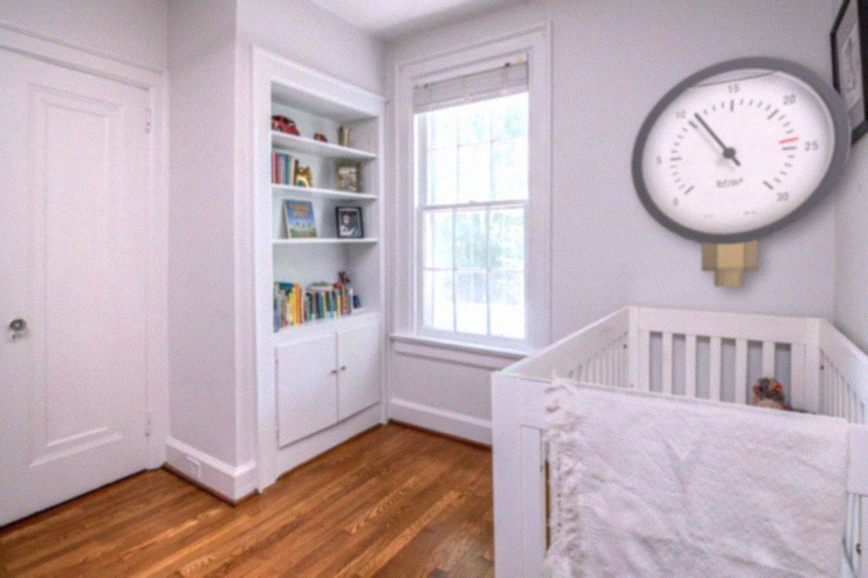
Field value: {"value": 11, "unit": "psi"}
